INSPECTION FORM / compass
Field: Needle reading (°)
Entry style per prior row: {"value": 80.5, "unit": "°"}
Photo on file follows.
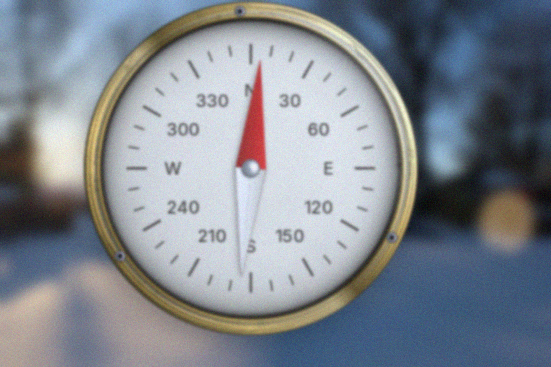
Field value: {"value": 5, "unit": "°"}
